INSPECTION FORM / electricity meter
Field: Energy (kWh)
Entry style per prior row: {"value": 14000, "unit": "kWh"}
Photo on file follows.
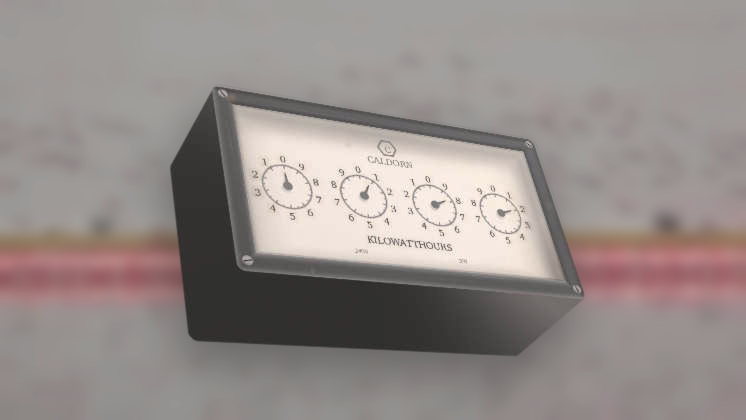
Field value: {"value": 82, "unit": "kWh"}
